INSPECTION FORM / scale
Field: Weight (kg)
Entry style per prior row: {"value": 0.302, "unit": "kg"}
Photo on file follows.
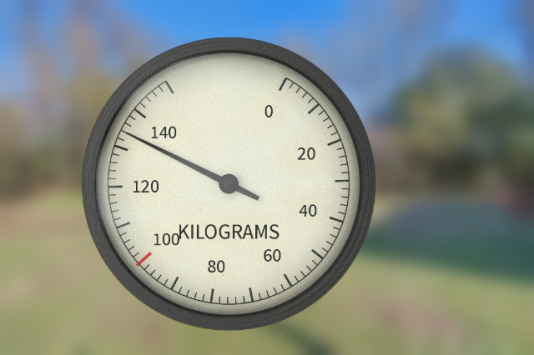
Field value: {"value": 134, "unit": "kg"}
